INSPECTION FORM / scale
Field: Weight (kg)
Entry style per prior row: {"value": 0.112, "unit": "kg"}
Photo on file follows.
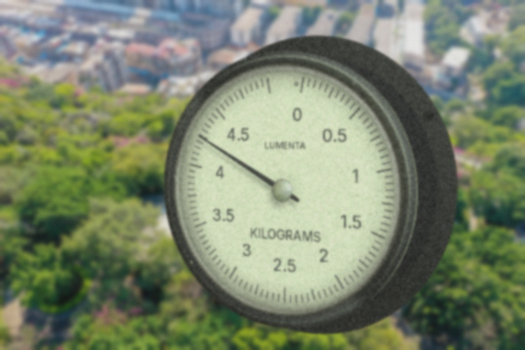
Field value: {"value": 4.25, "unit": "kg"}
